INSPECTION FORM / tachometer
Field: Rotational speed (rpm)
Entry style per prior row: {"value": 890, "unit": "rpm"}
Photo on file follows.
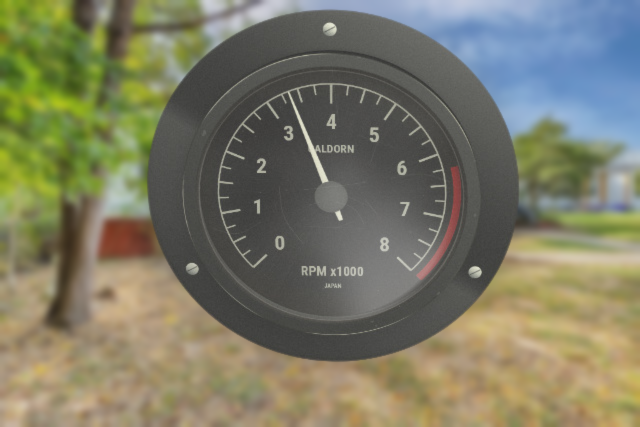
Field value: {"value": 3375, "unit": "rpm"}
